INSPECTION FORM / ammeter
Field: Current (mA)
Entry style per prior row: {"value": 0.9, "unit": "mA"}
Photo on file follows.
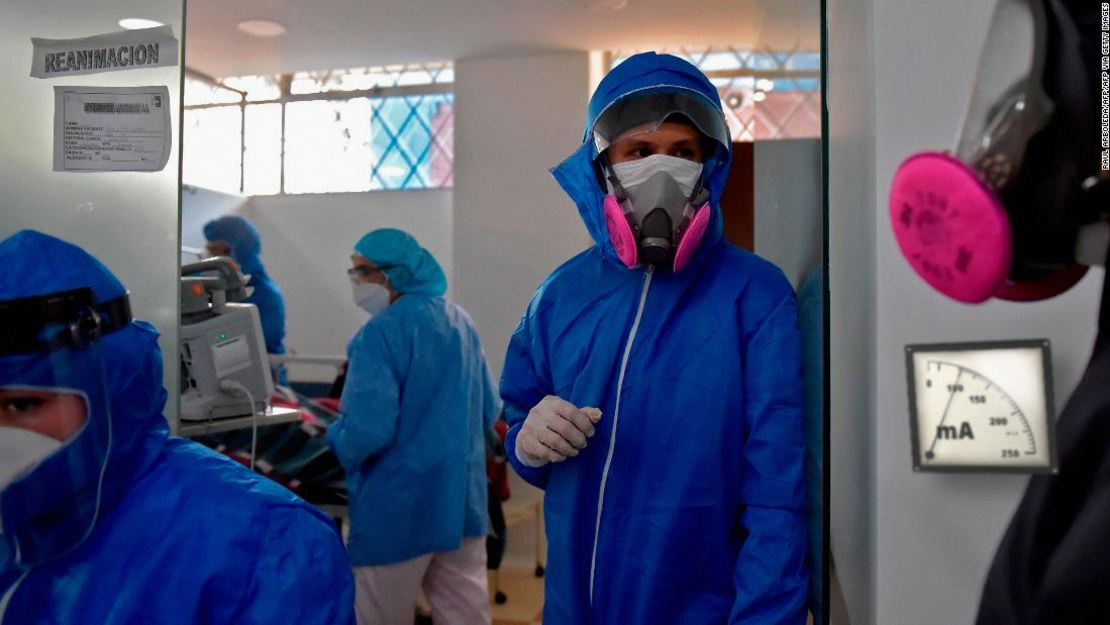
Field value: {"value": 100, "unit": "mA"}
